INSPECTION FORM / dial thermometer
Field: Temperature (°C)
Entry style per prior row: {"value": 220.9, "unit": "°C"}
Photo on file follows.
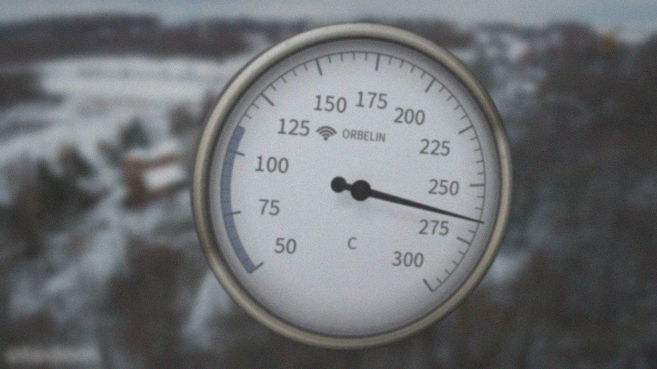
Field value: {"value": 265, "unit": "°C"}
